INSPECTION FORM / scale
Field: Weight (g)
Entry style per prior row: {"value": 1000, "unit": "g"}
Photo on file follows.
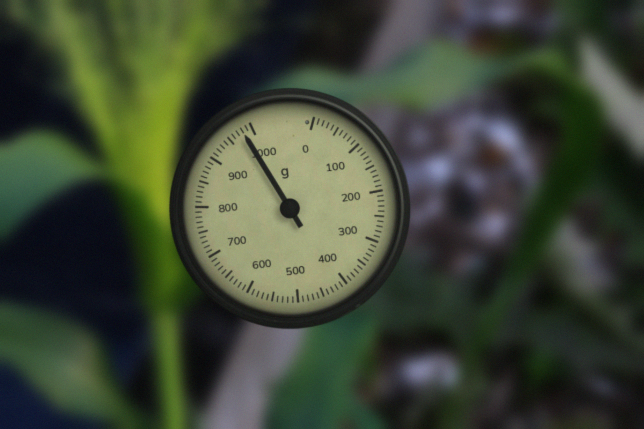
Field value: {"value": 980, "unit": "g"}
